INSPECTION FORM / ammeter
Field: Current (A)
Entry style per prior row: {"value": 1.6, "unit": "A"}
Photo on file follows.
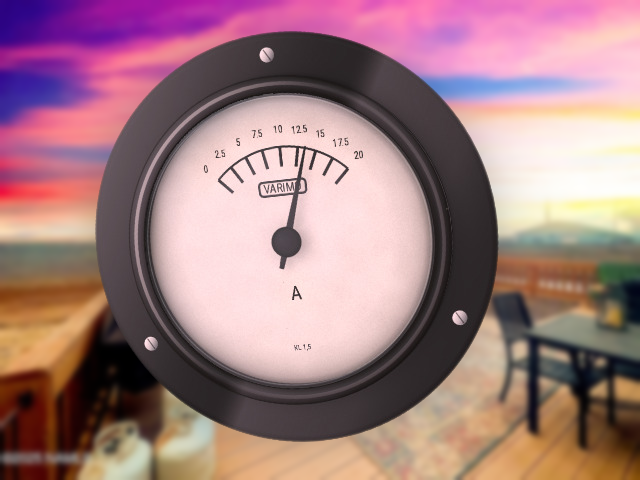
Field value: {"value": 13.75, "unit": "A"}
